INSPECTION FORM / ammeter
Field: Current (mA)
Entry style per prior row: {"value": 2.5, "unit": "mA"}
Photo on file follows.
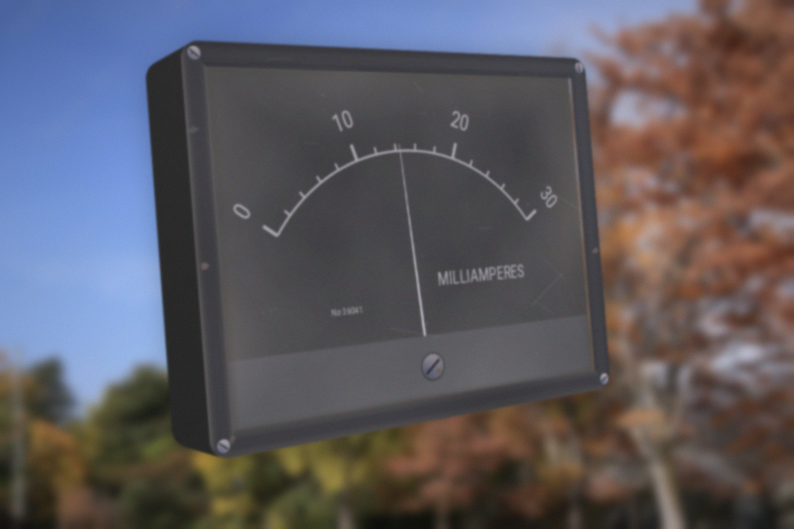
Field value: {"value": 14, "unit": "mA"}
